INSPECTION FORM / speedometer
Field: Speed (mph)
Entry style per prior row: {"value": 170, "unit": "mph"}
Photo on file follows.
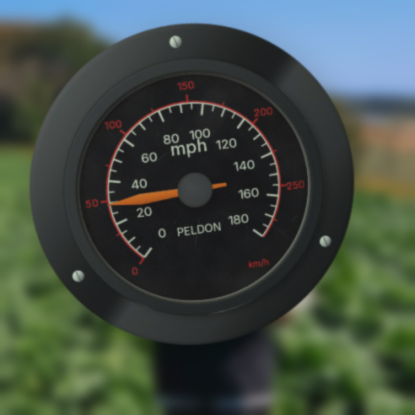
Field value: {"value": 30, "unit": "mph"}
